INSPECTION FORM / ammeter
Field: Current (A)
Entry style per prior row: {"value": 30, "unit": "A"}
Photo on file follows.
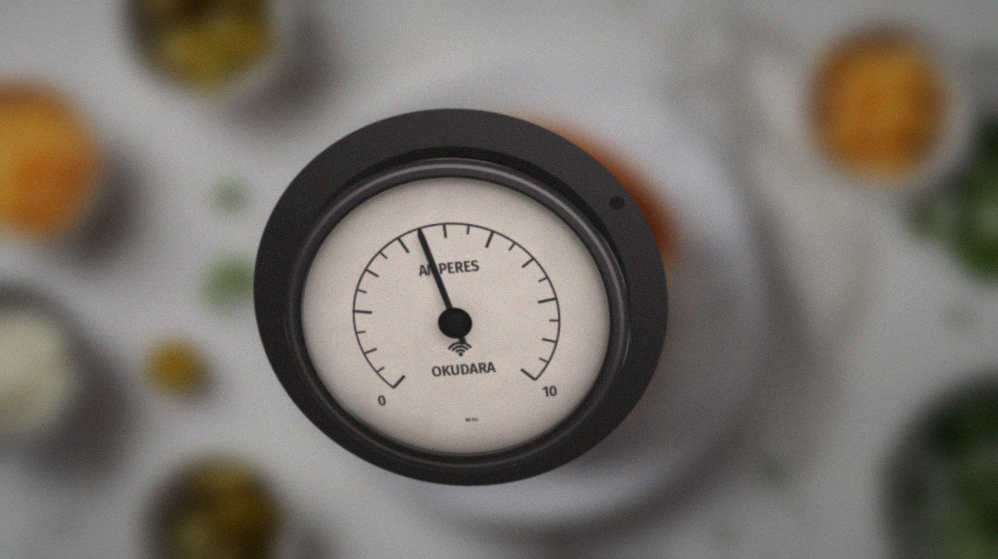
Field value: {"value": 4.5, "unit": "A"}
